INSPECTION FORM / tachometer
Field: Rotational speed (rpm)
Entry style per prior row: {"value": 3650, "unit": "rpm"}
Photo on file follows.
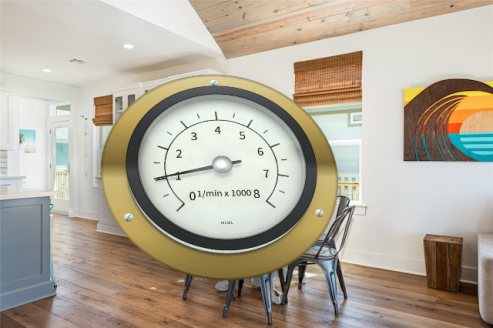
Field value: {"value": 1000, "unit": "rpm"}
